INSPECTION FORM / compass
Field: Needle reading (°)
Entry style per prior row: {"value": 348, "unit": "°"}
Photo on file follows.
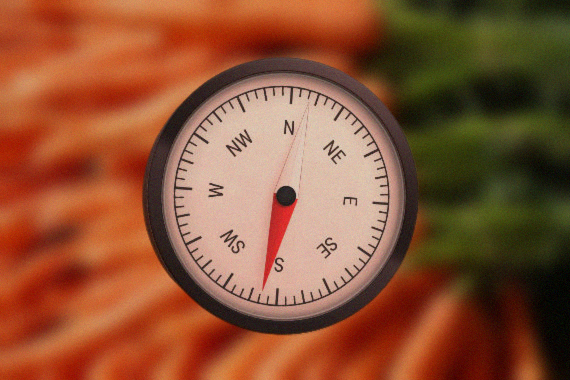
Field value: {"value": 190, "unit": "°"}
